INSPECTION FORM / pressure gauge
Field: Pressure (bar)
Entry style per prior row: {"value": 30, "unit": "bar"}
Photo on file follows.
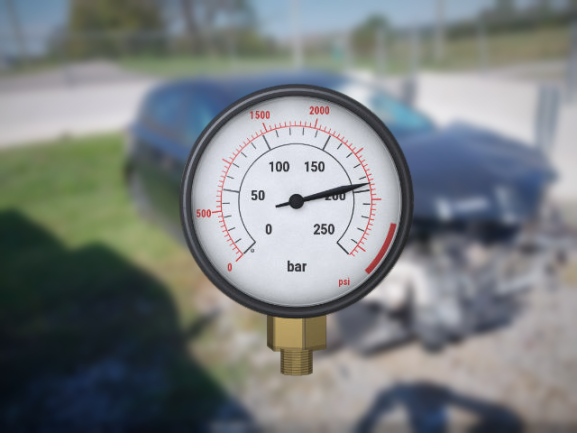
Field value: {"value": 195, "unit": "bar"}
